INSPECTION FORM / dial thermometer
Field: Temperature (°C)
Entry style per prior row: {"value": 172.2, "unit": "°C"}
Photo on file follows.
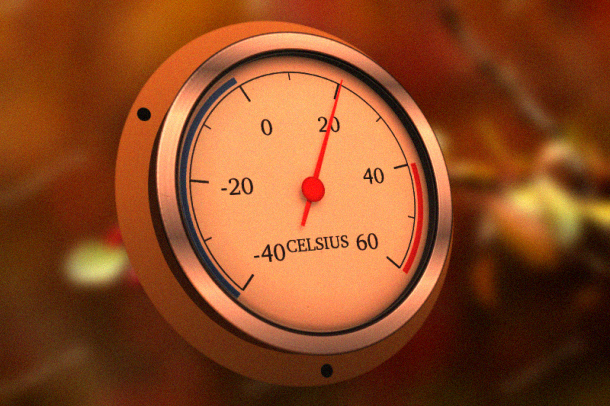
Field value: {"value": 20, "unit": "°C"}
